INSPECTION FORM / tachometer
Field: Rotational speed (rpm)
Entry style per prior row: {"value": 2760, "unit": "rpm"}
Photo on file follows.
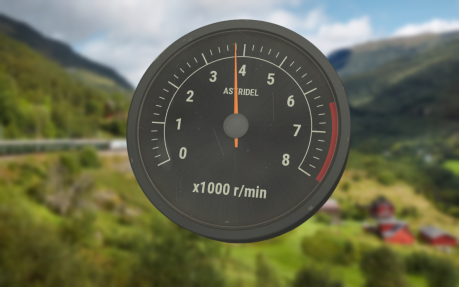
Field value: {"value": 3800, "unit": "rpm"}
